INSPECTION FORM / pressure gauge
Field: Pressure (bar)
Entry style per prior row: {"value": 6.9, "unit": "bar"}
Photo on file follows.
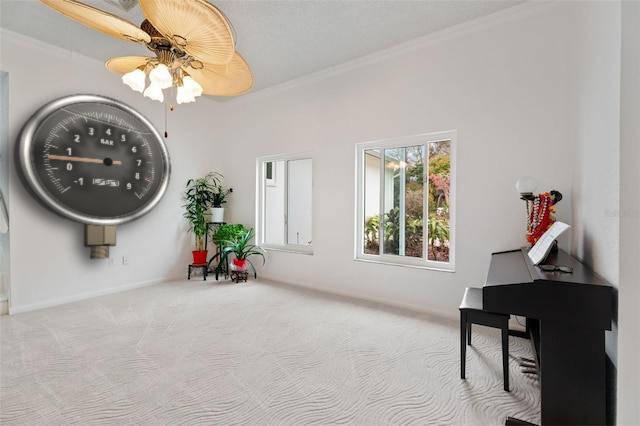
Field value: {"value": 0.5, "unit": "bar"}
